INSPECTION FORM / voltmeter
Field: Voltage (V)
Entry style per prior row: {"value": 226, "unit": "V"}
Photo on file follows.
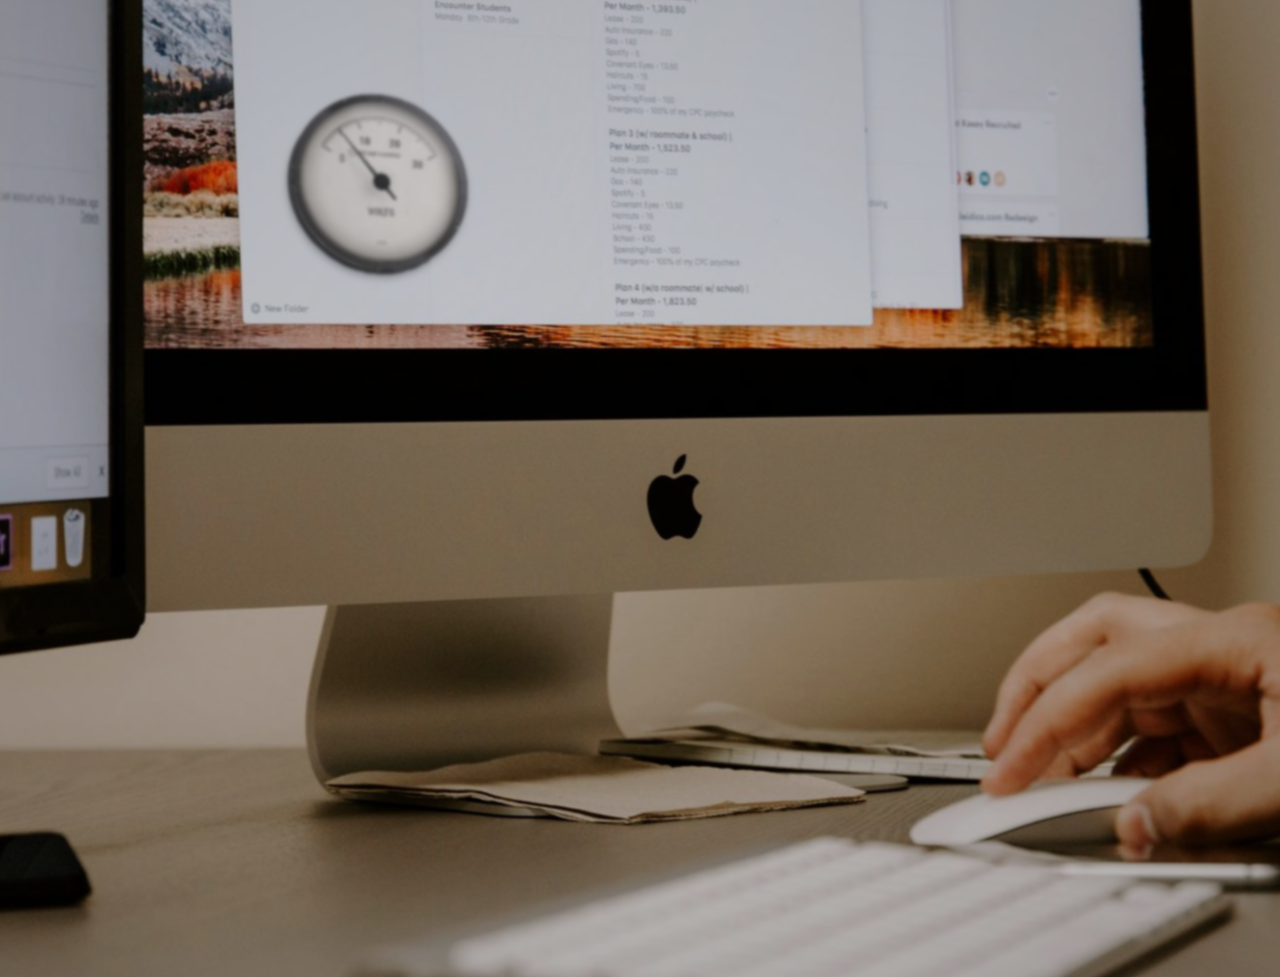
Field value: {"value": 5, "unit": "V"}
